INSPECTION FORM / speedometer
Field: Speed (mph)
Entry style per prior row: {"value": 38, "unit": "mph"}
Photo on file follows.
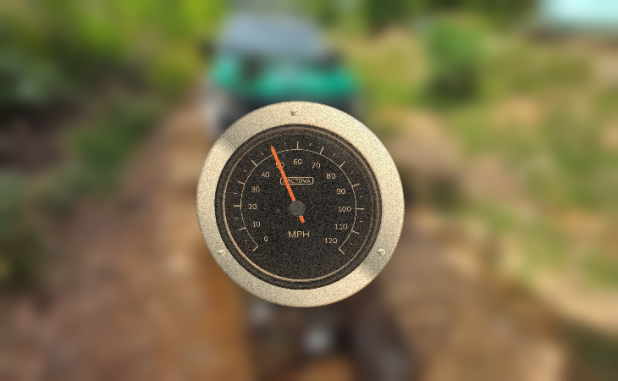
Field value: {"value": 50, "unit": "mph"}
